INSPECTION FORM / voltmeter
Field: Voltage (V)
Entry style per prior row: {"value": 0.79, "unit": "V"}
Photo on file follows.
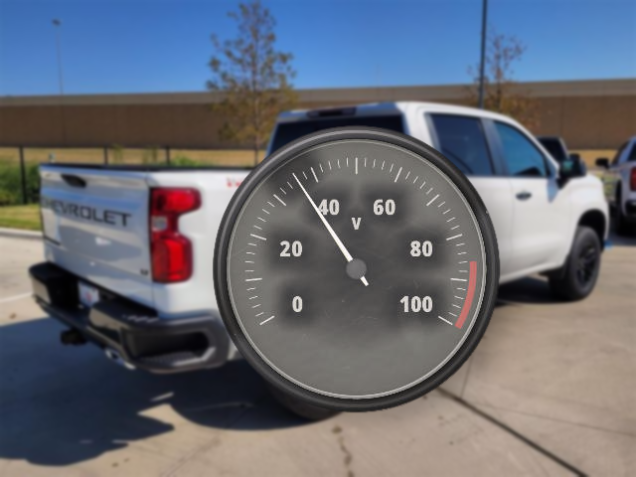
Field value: {"value": 36, "unit": "V"}
